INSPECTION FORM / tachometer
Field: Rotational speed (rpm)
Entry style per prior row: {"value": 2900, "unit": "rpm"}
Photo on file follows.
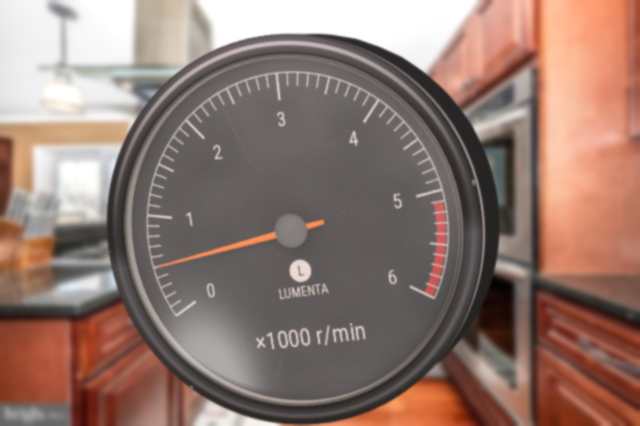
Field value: {"value": 500, "unit": "rpm"}
